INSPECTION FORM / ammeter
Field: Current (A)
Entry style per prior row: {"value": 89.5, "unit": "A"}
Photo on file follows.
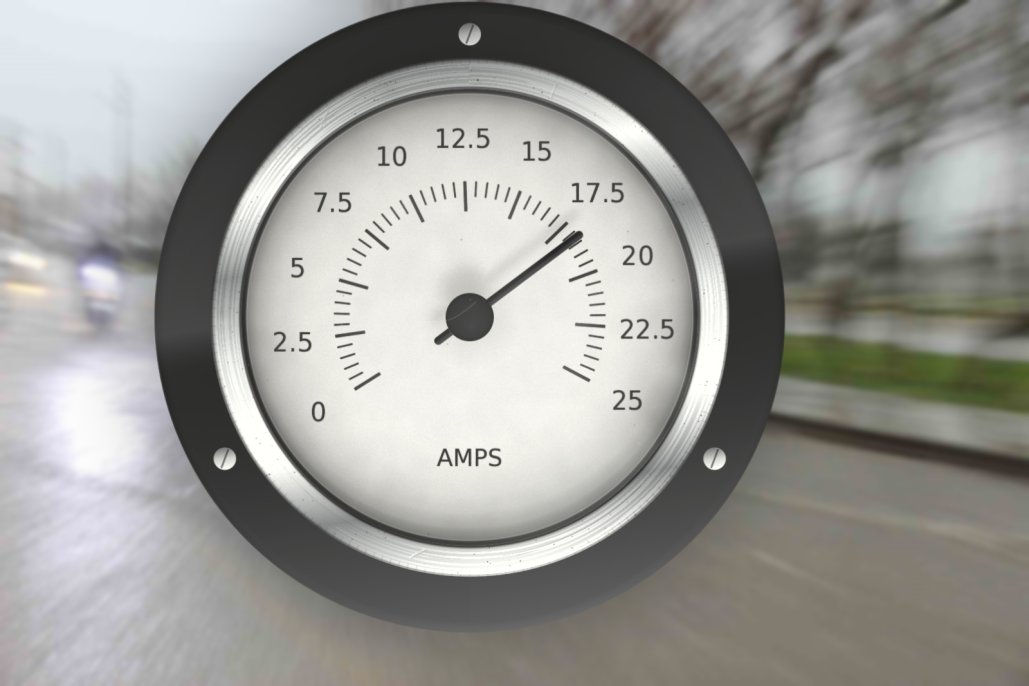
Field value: {"value": 18.25, "unit": "A"}
